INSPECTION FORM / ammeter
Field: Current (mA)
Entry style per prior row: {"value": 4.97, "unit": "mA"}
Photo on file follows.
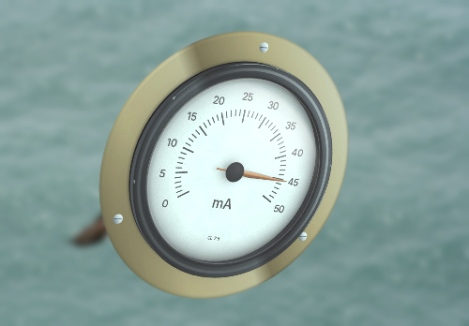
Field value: {"value": 45, "unit": "mA"}
